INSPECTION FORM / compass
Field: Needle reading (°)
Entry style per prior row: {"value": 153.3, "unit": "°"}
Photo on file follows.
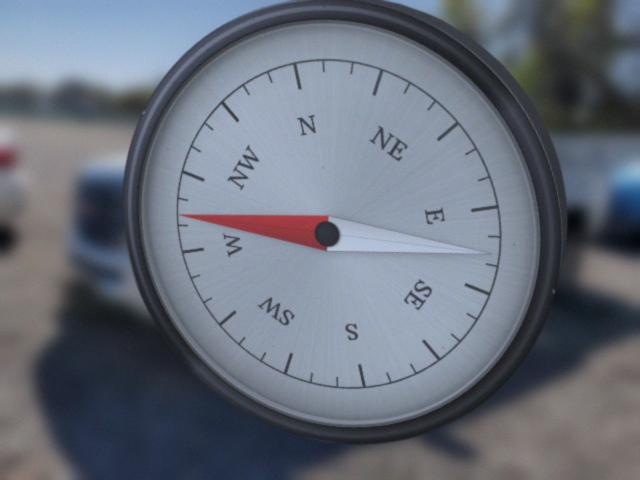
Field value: {"value": 285, "unit": "°"}
